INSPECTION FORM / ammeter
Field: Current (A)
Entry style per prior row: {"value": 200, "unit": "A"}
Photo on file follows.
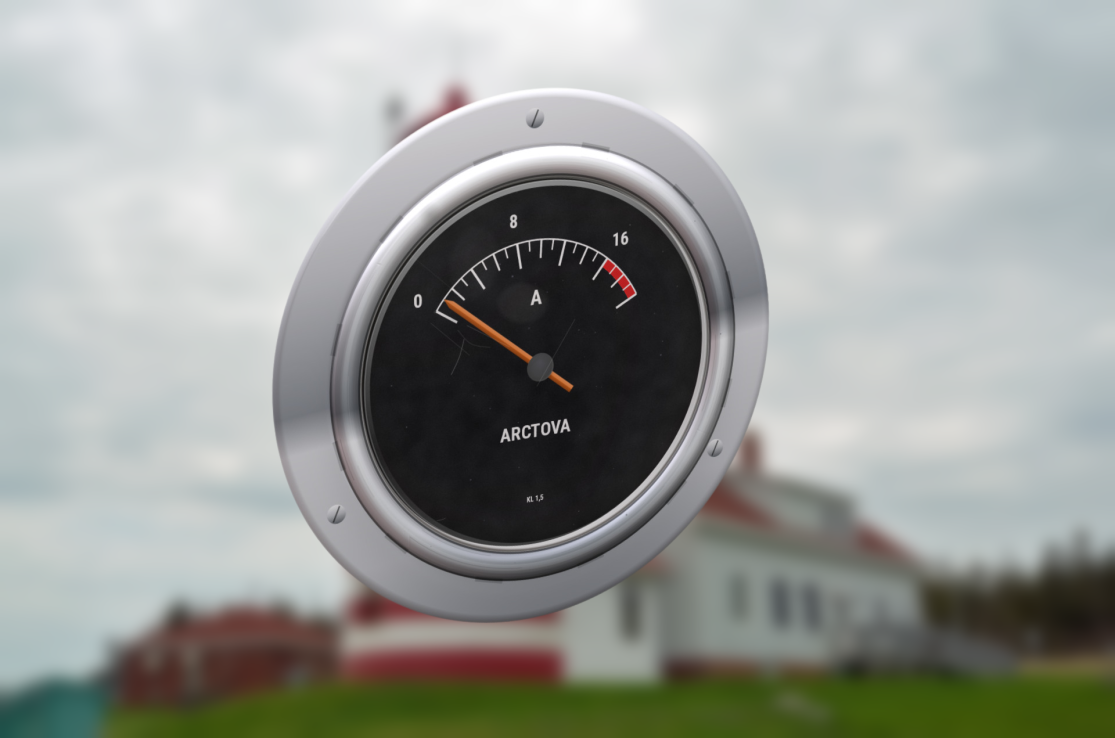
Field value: {"value": 1, "unit": "A"}
